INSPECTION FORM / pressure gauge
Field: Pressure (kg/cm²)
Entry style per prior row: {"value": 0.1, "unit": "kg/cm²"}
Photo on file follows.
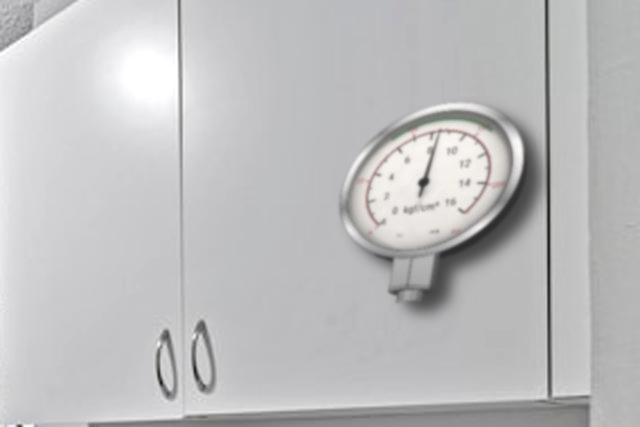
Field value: {"value": 8.5, "unit": "kg/cm²"}
